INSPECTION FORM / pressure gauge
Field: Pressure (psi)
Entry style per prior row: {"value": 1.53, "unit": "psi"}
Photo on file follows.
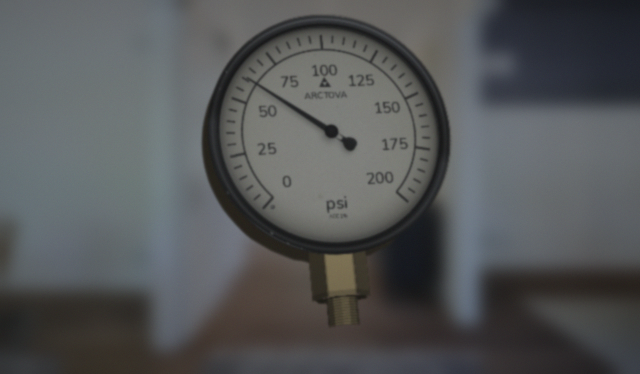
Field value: {"value": 60, "unit": "psi"}
